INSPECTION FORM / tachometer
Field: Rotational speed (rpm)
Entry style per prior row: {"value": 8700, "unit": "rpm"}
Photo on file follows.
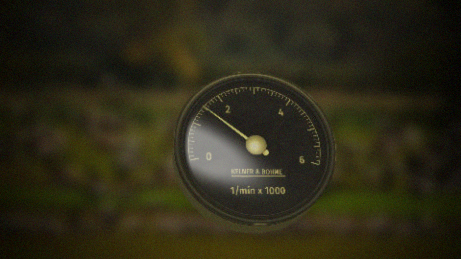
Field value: {"value": 1500, "unit": "rpm"}
